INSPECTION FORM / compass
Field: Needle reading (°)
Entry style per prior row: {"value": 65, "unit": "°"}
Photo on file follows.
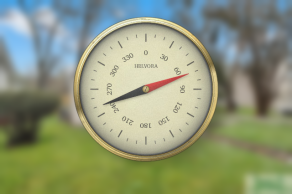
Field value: {"value": 70, "unit": "°"}
